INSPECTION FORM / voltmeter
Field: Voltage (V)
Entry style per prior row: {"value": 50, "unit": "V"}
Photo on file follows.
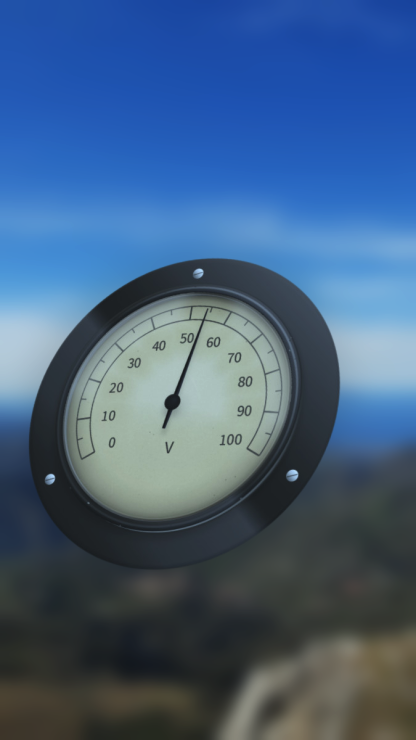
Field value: {"value": 55, "unit": "V"}
